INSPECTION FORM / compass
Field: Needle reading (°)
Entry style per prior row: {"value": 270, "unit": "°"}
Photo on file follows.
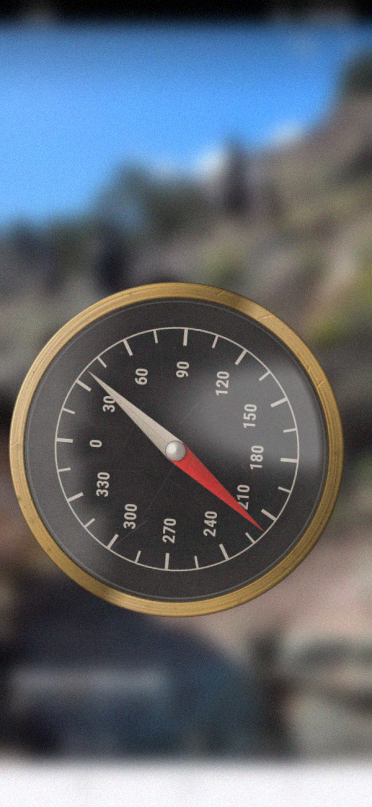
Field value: {"value": 217.5, "unit": "°"}
